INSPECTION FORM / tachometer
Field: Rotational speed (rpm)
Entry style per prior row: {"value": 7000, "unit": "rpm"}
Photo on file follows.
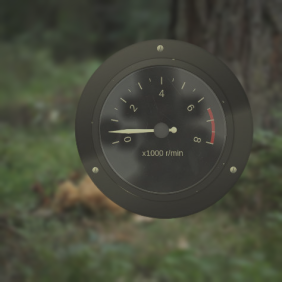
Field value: {"value": 500, "unit": "rpm"}
